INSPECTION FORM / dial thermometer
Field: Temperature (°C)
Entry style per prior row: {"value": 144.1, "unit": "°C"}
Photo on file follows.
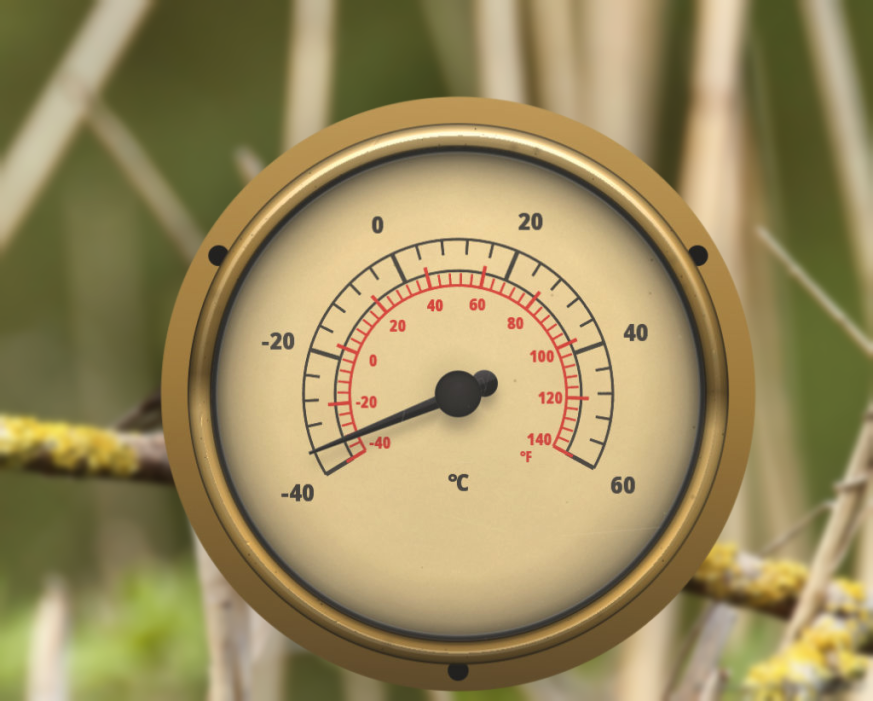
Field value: {"value": -36, "unit": "°C"}
